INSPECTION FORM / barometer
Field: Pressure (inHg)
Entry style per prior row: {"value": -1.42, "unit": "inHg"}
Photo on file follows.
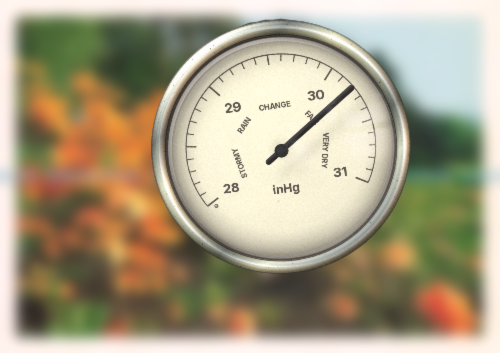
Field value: {"value": 30.2, "unit": "inHg"}
